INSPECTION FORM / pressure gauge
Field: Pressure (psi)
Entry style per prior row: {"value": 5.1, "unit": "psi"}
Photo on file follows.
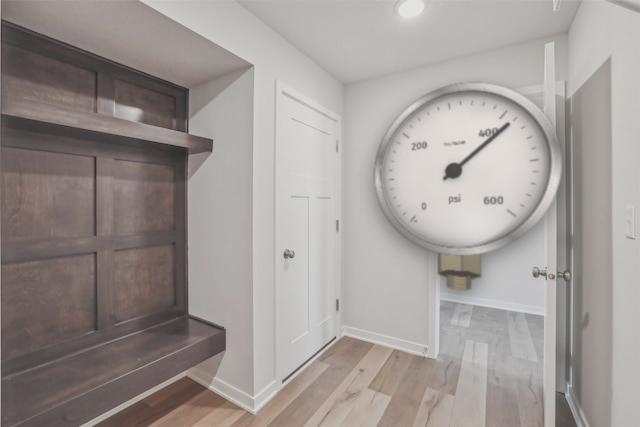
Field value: {"value": 420, "unit": "psi"}
